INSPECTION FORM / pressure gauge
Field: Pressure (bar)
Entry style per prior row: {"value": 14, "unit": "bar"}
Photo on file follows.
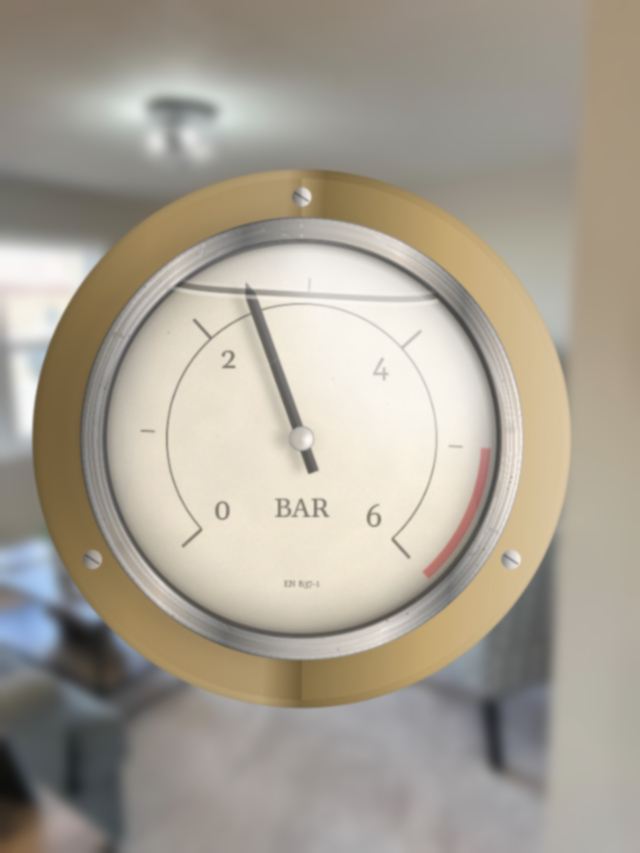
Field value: {"value": 2.5, "unit": "bar"}
